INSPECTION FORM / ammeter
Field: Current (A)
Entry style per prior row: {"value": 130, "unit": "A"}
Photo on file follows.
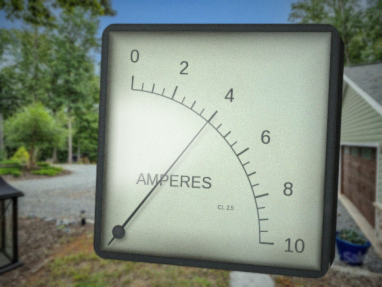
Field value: {"value": 4, "unit": "A"}
